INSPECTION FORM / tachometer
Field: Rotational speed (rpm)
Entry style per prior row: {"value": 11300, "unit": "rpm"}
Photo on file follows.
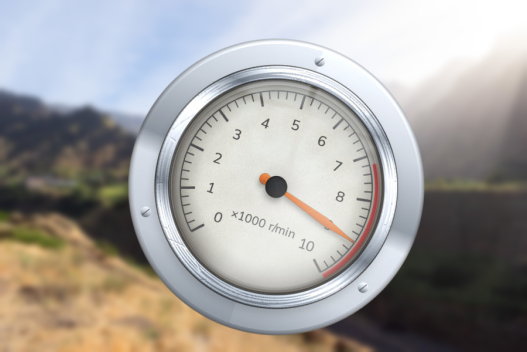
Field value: {"value": 9000, "unit": "rpm"}
